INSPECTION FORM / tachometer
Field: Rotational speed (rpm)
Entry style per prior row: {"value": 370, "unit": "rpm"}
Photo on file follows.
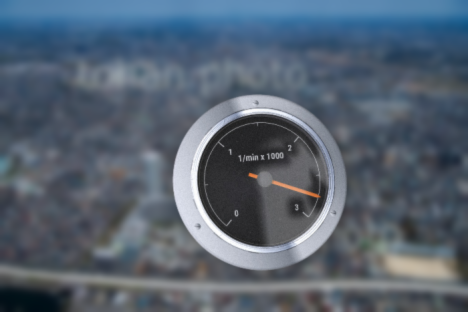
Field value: {"value": 2750, "unit": "rpm"}
